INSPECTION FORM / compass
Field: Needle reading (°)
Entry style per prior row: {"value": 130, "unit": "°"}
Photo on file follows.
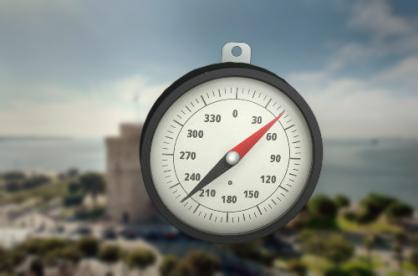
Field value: {"value": 45, "unit": "°"}
